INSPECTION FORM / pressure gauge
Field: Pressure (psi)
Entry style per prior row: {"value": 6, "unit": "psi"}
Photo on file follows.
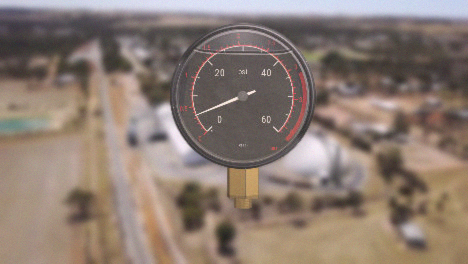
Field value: {"value": 5, "unit": "psi"}
